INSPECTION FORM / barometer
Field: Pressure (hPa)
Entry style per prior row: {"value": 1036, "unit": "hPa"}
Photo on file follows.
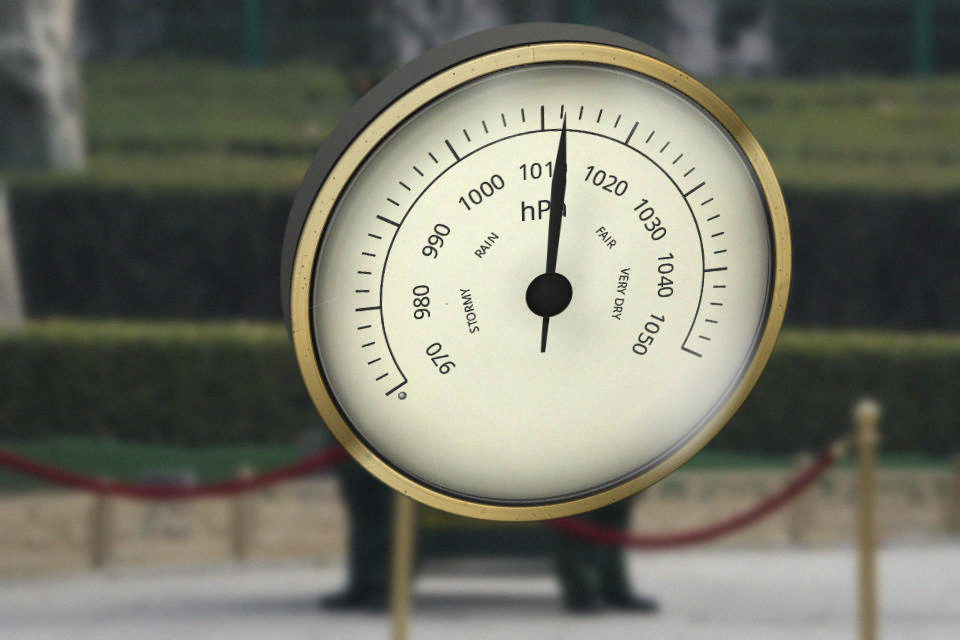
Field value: {"value": 1012, "unit": "hPa"}
